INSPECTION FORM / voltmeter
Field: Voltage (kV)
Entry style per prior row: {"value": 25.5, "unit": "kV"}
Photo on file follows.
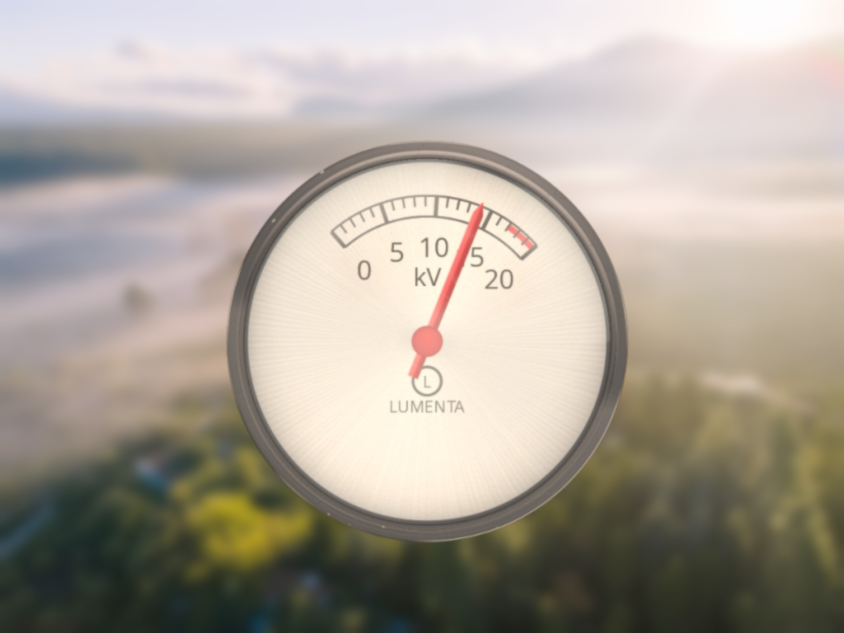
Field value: {"value": 14, "unit": "kV"}
